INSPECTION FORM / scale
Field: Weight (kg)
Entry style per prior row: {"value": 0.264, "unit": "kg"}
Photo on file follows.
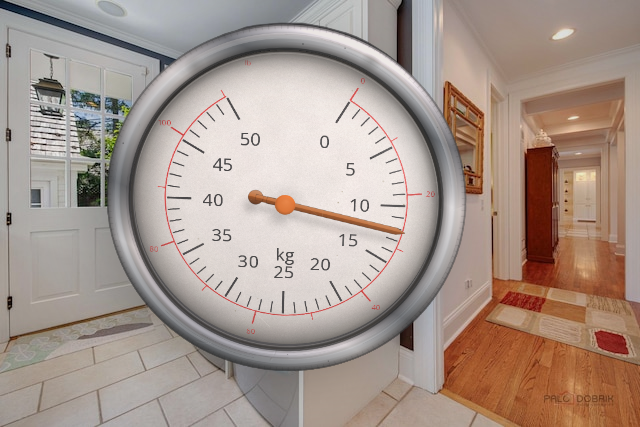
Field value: {"value": 12, "unit": "kg"}
